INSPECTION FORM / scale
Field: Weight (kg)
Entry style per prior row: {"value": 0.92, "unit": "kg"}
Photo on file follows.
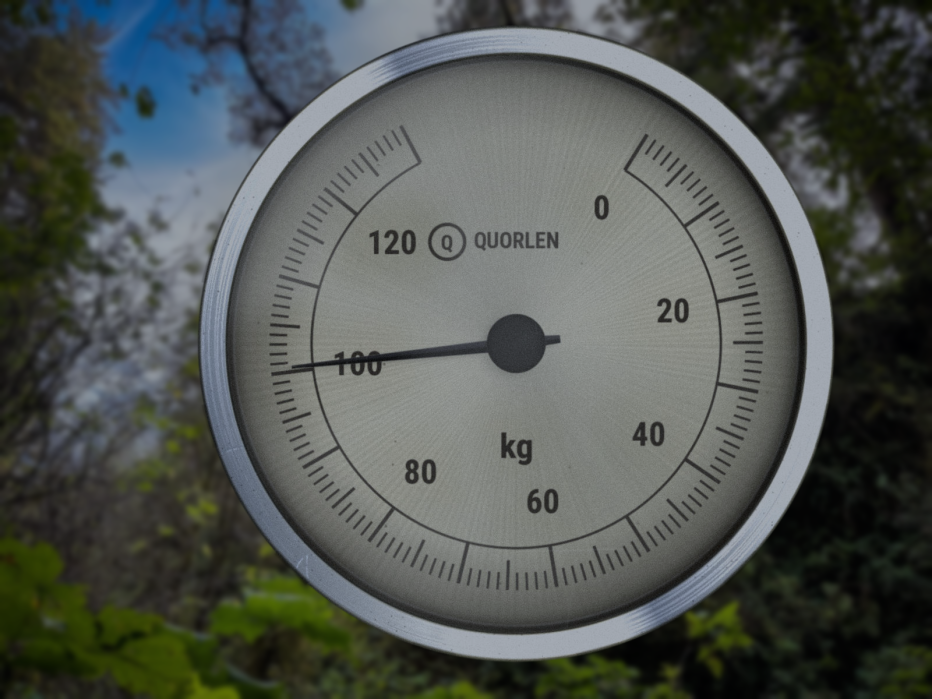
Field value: {"value": 100.5, "unit": "kg"}
